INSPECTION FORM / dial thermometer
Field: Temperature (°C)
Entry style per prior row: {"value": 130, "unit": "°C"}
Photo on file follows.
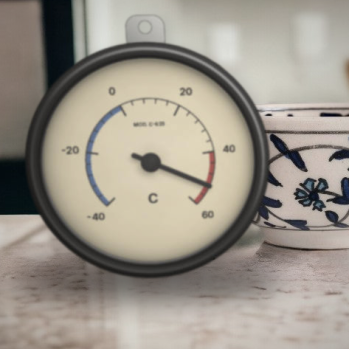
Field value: {"value": 52, "unit": "°C"}
